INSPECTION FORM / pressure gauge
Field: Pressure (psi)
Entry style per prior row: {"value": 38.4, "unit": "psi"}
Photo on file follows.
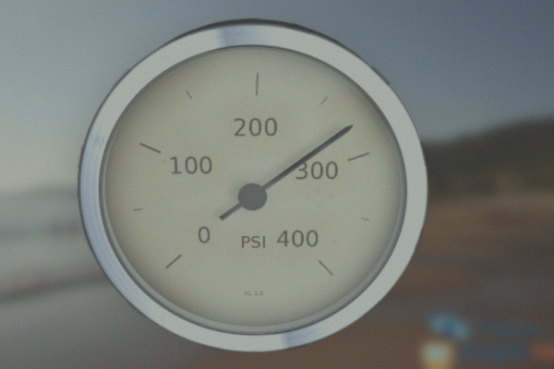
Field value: {"value": 275, "unit": "psi"}
